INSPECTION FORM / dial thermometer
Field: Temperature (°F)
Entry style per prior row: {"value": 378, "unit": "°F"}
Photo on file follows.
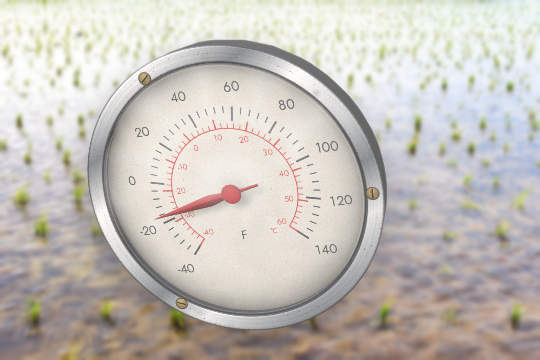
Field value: {"value": -16, "unit": "°F"}
